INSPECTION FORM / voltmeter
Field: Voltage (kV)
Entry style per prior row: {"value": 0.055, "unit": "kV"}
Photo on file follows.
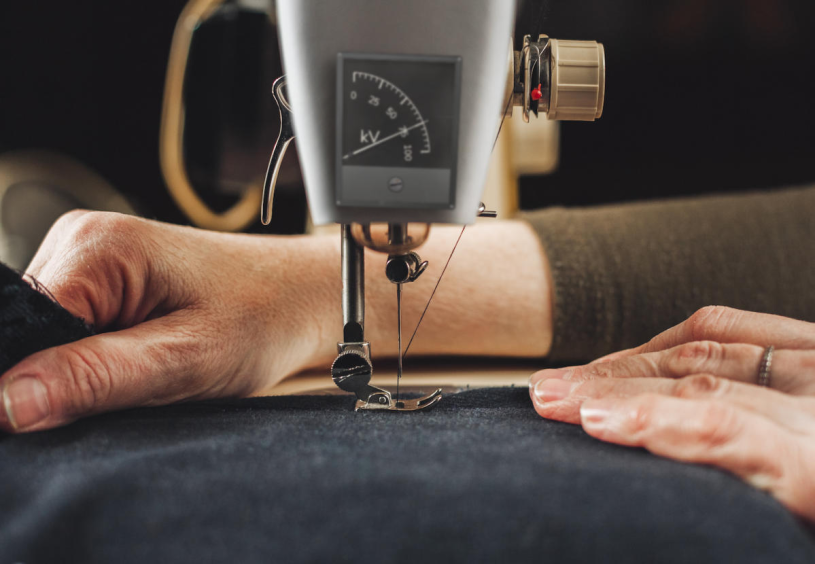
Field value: {"value": 75, "unit": "kV"}
